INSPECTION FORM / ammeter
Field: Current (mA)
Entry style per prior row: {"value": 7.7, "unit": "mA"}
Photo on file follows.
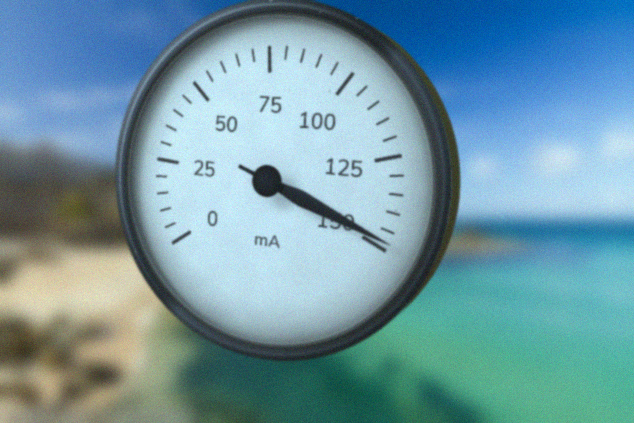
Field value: {"value": 147.5, "unit": "mA"}
